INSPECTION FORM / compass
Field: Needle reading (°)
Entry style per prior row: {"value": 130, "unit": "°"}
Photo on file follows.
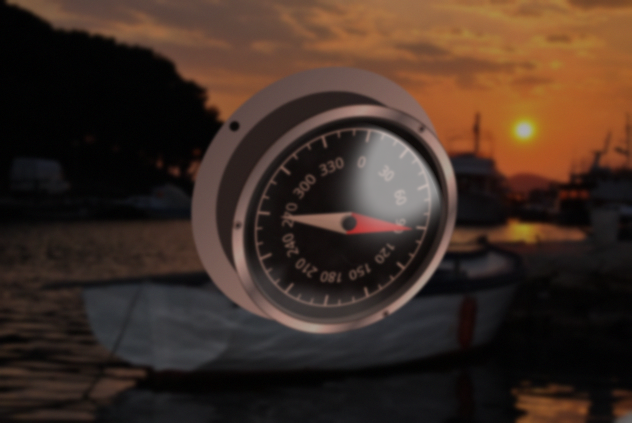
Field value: {"value": 90, "unit": "°"}
